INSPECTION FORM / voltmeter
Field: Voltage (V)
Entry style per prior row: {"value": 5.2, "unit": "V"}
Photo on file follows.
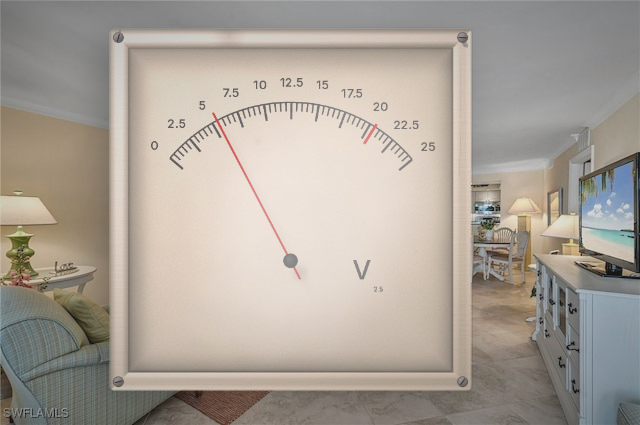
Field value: {"value": 5.5, "unit": "V"}
